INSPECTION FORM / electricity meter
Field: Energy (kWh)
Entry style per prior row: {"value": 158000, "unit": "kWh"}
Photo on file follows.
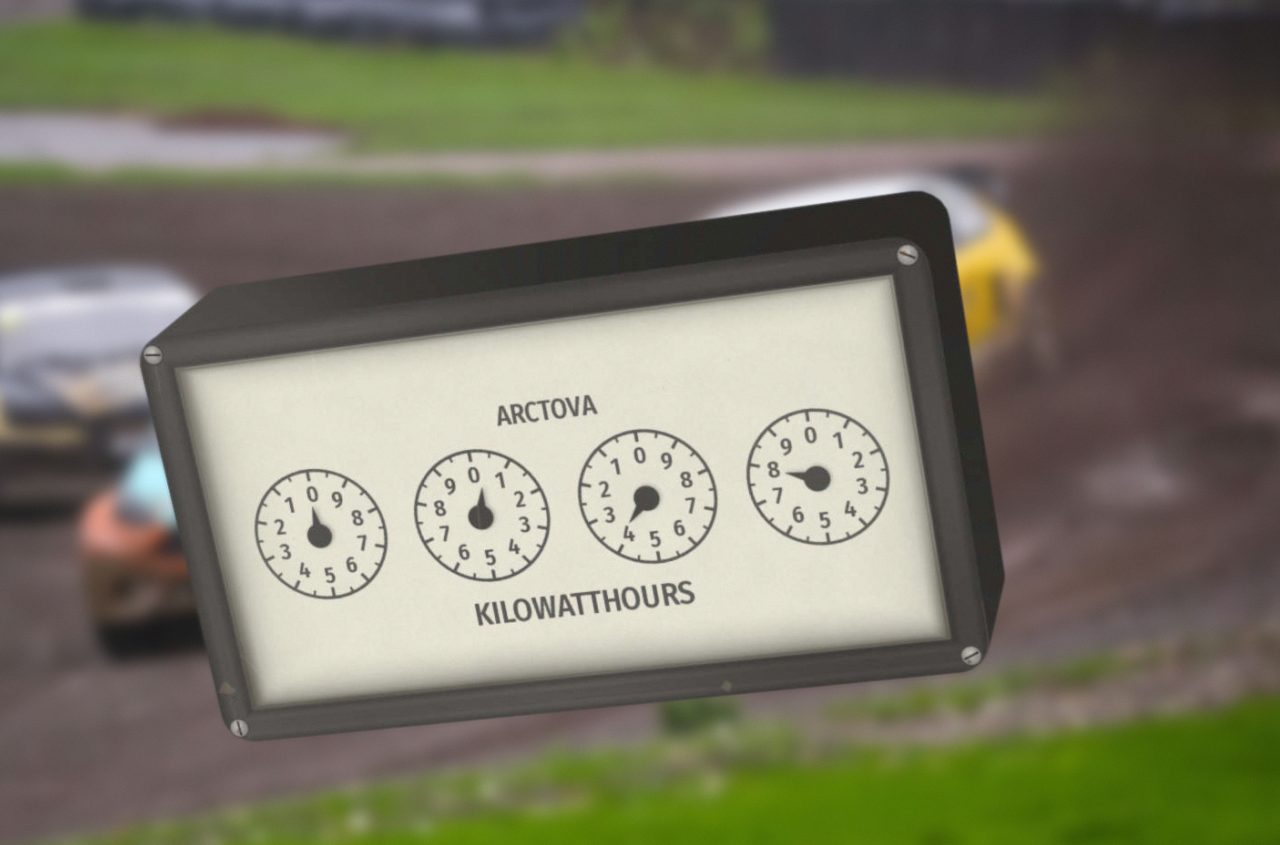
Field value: {"value": 38, "unit": "kWh"}
